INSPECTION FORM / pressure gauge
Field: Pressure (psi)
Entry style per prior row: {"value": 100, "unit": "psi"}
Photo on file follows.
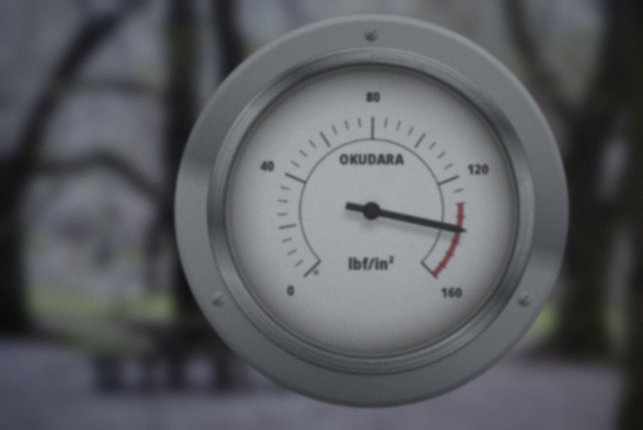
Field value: {"value": 140, "unit": "psi"}
